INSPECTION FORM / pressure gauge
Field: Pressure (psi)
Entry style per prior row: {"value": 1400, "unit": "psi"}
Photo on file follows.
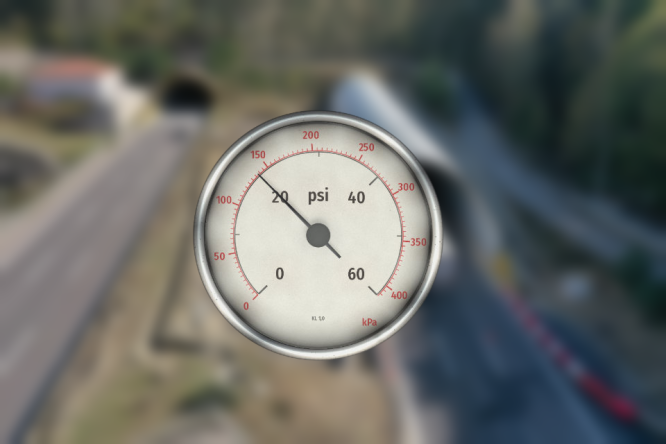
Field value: {"value": 20, "unit": "psi"}
